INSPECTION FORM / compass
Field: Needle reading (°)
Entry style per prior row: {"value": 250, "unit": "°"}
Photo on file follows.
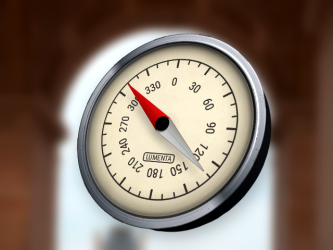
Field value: {"value": 310, "unit": "°"}
